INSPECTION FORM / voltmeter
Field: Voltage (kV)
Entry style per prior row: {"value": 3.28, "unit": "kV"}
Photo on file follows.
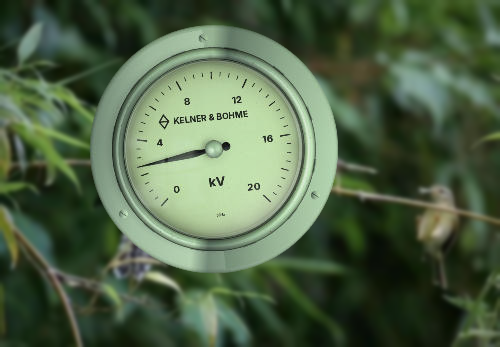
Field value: {"value": 2.5, "unit": "kV"}
